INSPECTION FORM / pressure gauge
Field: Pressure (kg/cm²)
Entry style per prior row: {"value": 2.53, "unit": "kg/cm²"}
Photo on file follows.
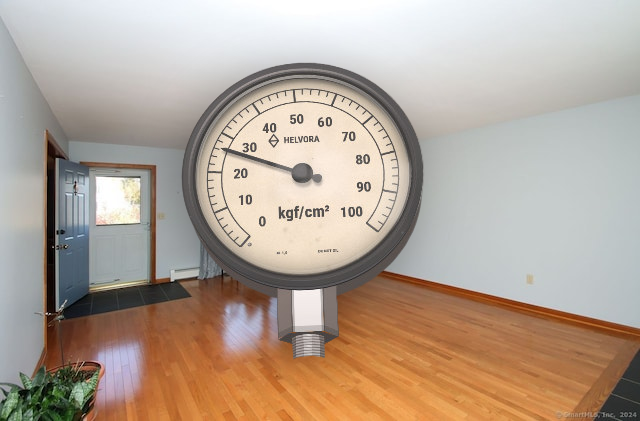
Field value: {"value": 26, "unit": "kg/cm²"}
